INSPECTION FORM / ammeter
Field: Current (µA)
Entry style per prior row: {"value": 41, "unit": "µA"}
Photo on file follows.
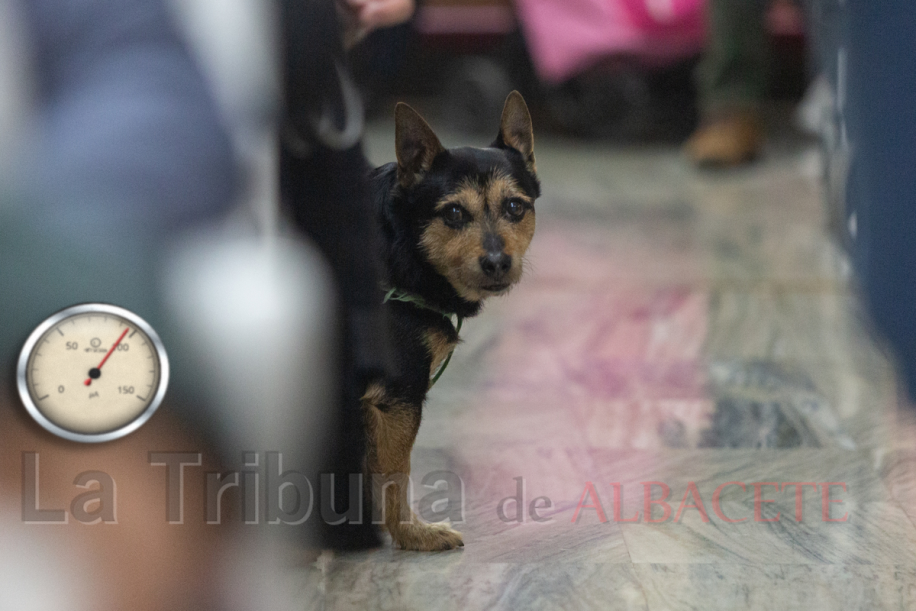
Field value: {"value": 95, "unit": "µA"}
